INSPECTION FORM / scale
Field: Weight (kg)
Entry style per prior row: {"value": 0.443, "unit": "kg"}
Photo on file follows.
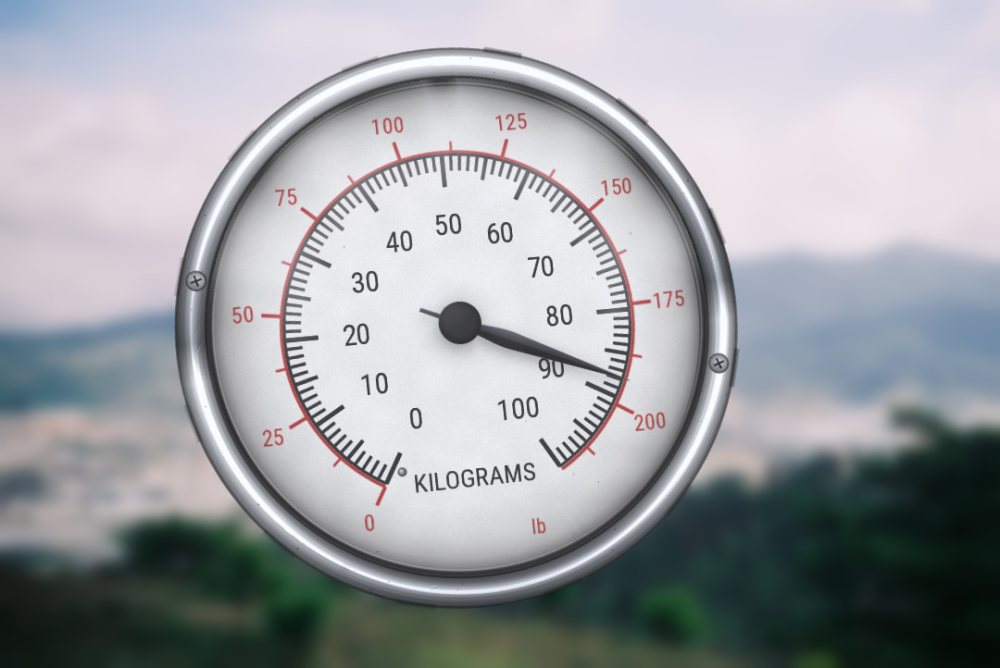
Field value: {"value": 88, "unit": "kg"}
